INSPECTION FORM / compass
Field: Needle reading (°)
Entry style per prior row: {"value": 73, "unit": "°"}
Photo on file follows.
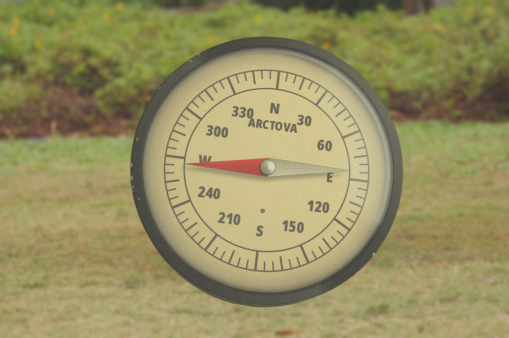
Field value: {"value": 265, "unit": "°"}
